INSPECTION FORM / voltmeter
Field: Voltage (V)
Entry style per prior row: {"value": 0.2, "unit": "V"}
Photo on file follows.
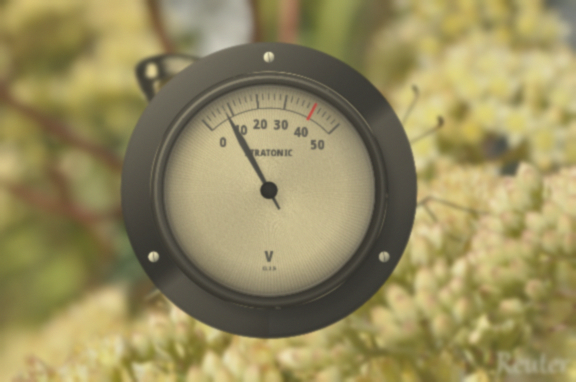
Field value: {"value": 8, "unit": "V"}
